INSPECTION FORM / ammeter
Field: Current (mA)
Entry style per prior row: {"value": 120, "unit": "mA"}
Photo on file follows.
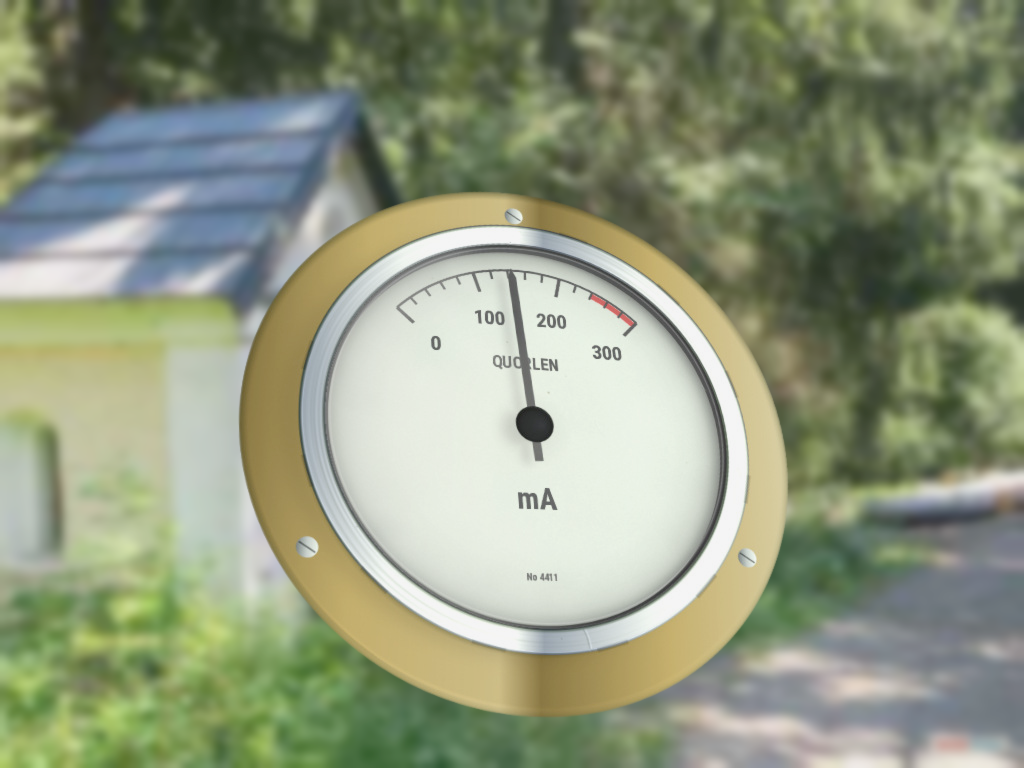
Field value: {"value": 140, "unit": "mA"}
